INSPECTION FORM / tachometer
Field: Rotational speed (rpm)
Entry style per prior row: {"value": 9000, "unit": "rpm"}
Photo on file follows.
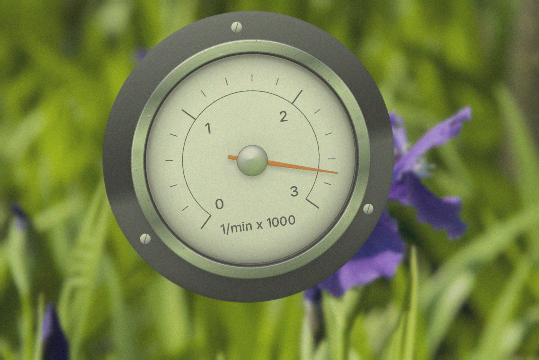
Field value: {"value": 2700, "unit": "rpm"}
